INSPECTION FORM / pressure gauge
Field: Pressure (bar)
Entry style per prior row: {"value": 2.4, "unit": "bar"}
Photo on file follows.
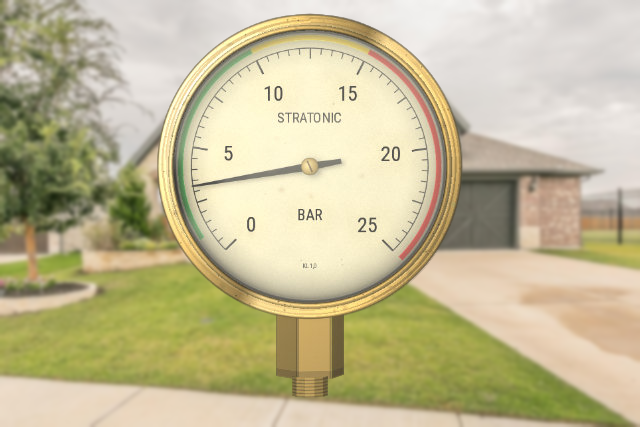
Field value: {"value": 3.25, "unit": "bar"}
